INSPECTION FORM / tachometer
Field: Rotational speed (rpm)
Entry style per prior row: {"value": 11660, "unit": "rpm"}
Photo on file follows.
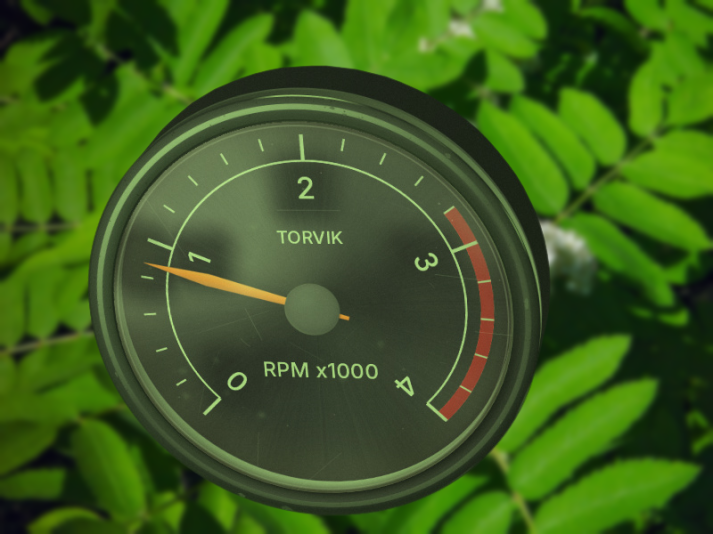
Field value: {"value": 900, "unit": "rpm"}
